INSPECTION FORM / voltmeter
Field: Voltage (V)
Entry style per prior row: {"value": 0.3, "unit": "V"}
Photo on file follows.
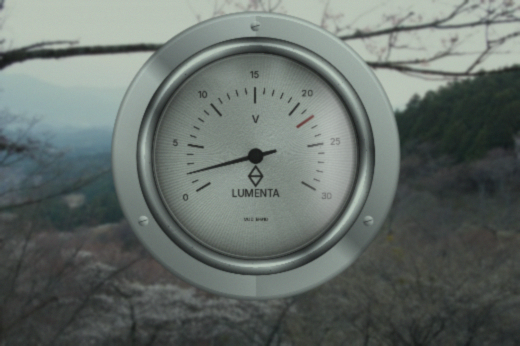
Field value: {"value": 2, "unit": "V"}
